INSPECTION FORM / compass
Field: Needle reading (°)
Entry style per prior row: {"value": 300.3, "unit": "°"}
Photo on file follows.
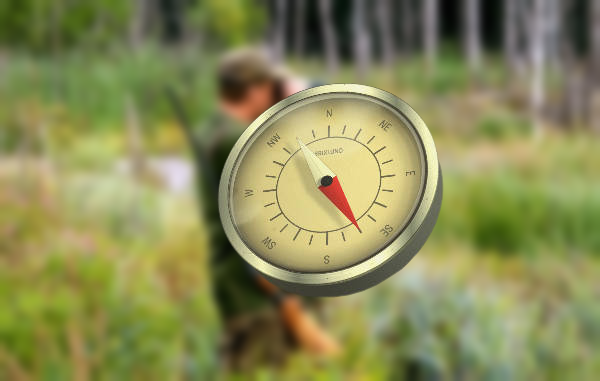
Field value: {"value": 150, "unit": "°"}
